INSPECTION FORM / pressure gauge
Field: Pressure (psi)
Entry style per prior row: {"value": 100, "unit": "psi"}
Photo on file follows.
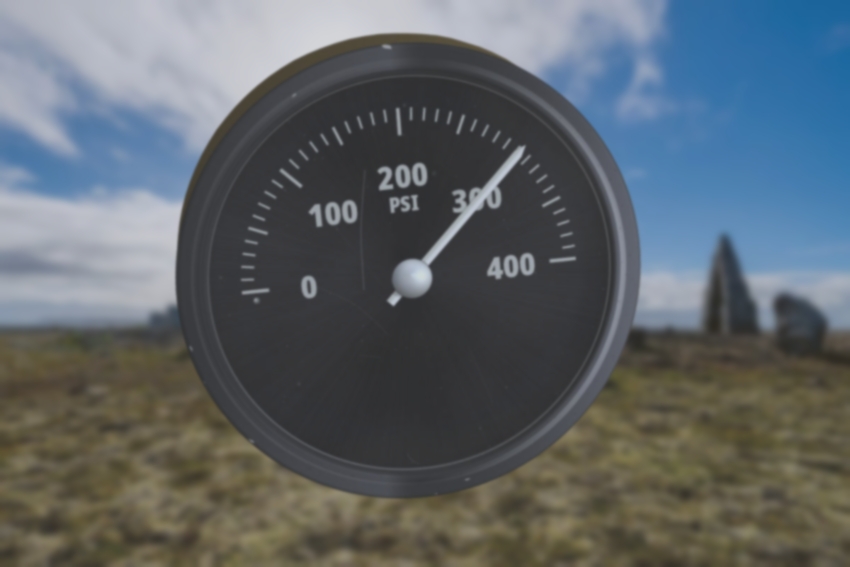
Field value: {"value": 300, "unit": "psi"}
